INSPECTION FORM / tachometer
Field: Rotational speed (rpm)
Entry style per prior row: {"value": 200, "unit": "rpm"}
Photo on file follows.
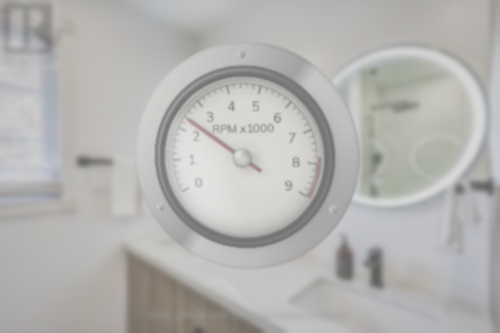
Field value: {"value": 2400, "unit": "rpm"}
